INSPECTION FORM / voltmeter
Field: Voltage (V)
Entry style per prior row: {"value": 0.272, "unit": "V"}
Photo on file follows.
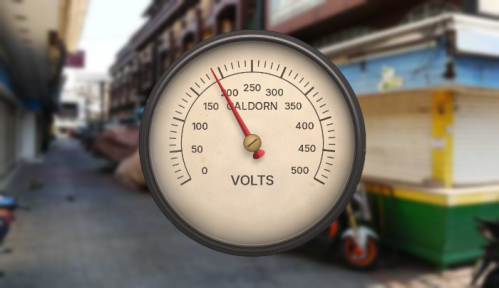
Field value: {"value": 190, "unit": "V"}
